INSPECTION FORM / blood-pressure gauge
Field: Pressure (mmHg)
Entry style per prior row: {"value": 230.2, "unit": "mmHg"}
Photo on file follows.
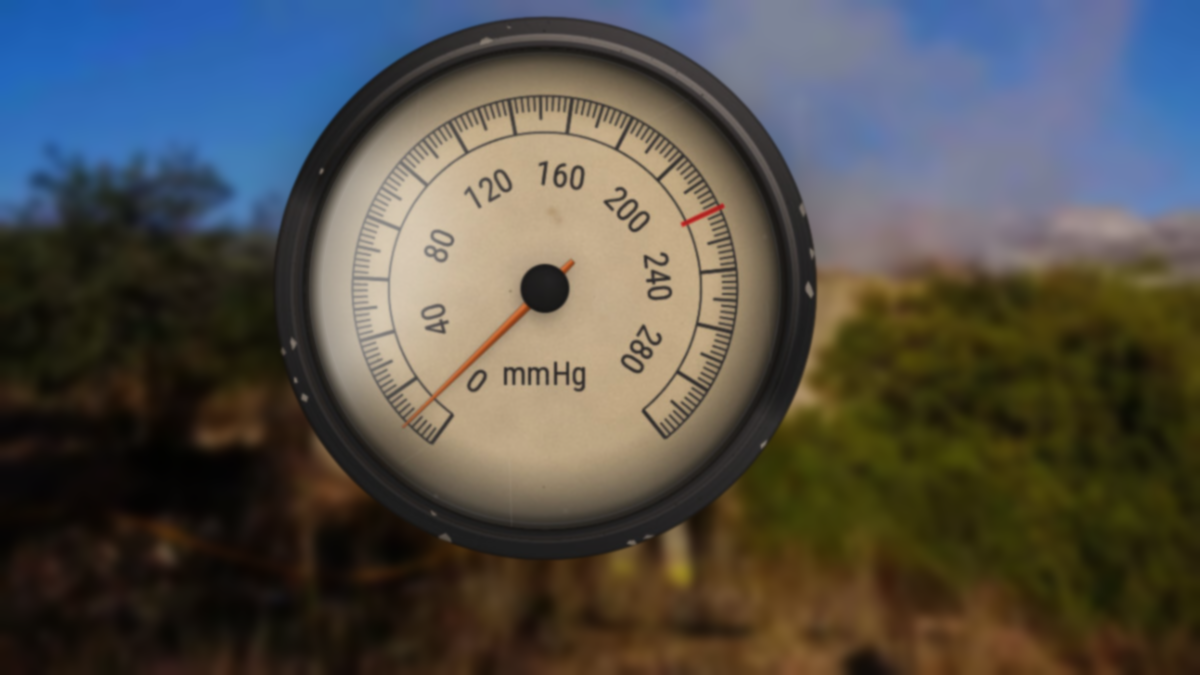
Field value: {"value": 10, "unit": "mmHg"}
